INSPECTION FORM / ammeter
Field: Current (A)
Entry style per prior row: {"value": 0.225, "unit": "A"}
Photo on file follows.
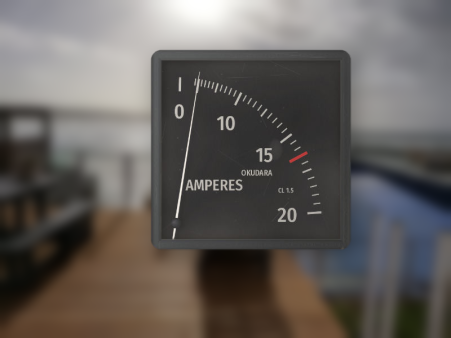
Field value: {"value": 5, "unit": "A"}
